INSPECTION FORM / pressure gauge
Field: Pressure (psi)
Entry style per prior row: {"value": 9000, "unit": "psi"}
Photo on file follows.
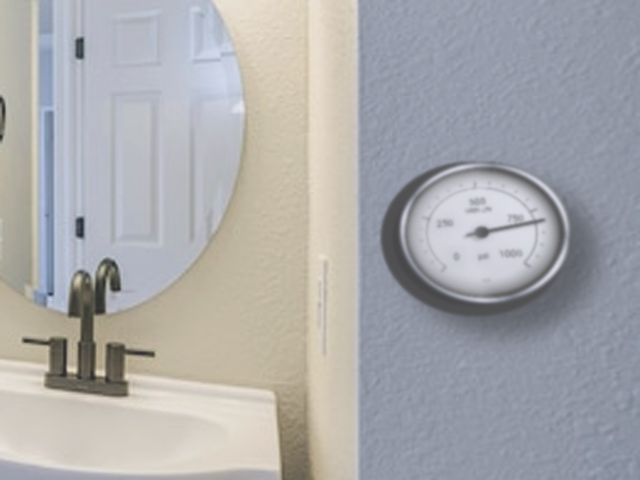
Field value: {"value": 800, "unit": "psi"}
